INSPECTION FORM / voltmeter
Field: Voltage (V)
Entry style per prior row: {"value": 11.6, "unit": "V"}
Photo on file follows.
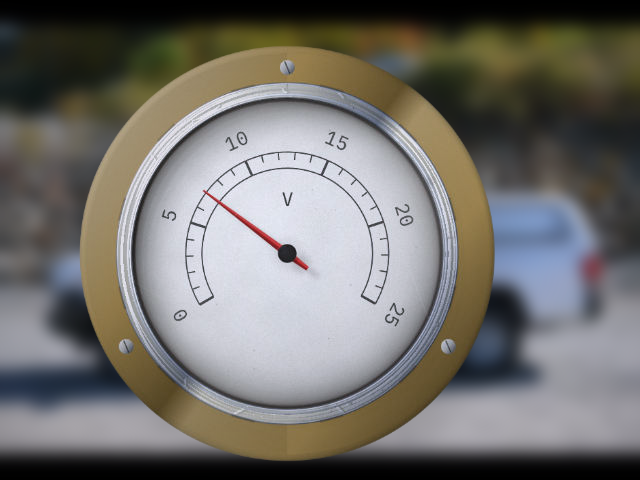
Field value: {"value": 7, "unit": "V"}
